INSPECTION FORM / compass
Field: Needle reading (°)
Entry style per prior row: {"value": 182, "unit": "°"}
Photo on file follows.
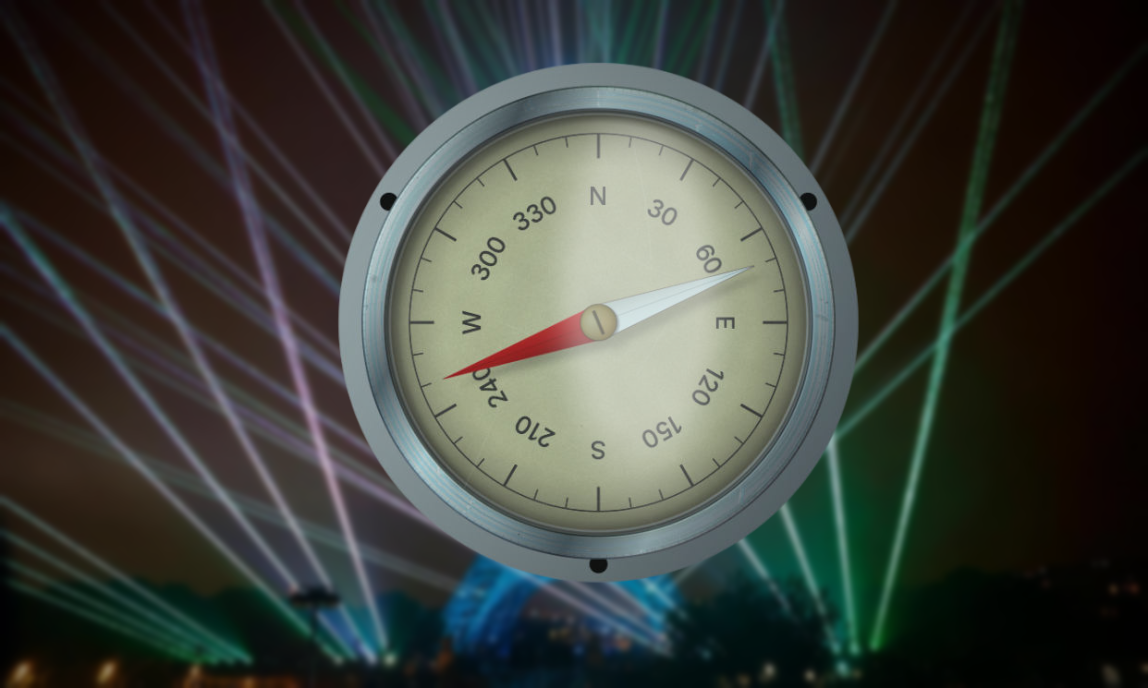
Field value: {"value": 250, "unit": "°"}
